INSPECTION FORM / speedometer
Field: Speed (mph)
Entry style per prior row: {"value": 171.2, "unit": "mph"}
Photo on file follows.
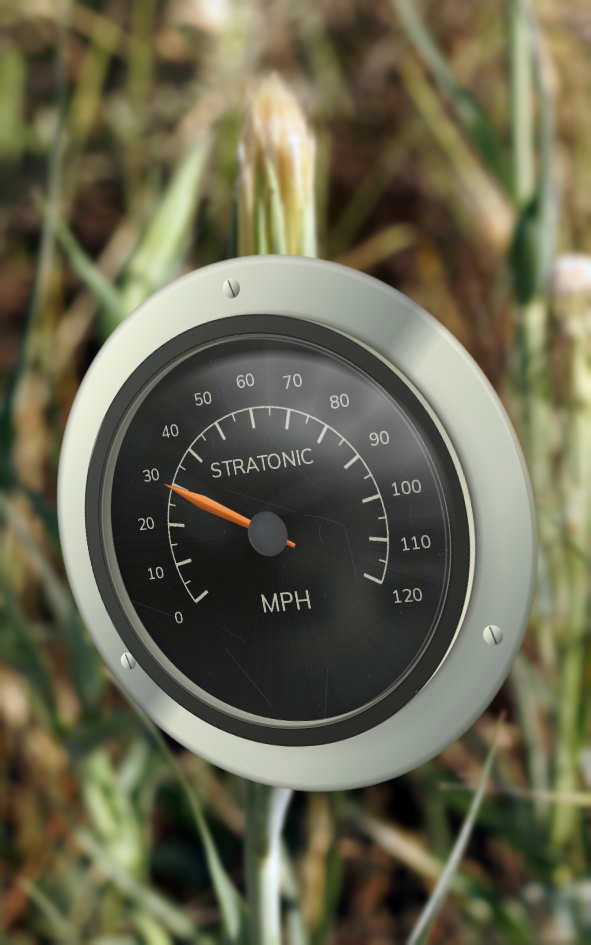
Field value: {"value": 30, "unit": "mph"}
